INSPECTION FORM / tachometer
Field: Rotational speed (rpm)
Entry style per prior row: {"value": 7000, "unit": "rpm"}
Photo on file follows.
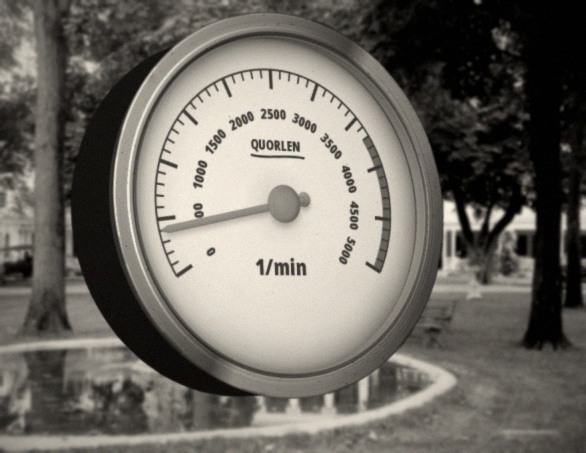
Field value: {"value": 400, "unit": "rpm"}
